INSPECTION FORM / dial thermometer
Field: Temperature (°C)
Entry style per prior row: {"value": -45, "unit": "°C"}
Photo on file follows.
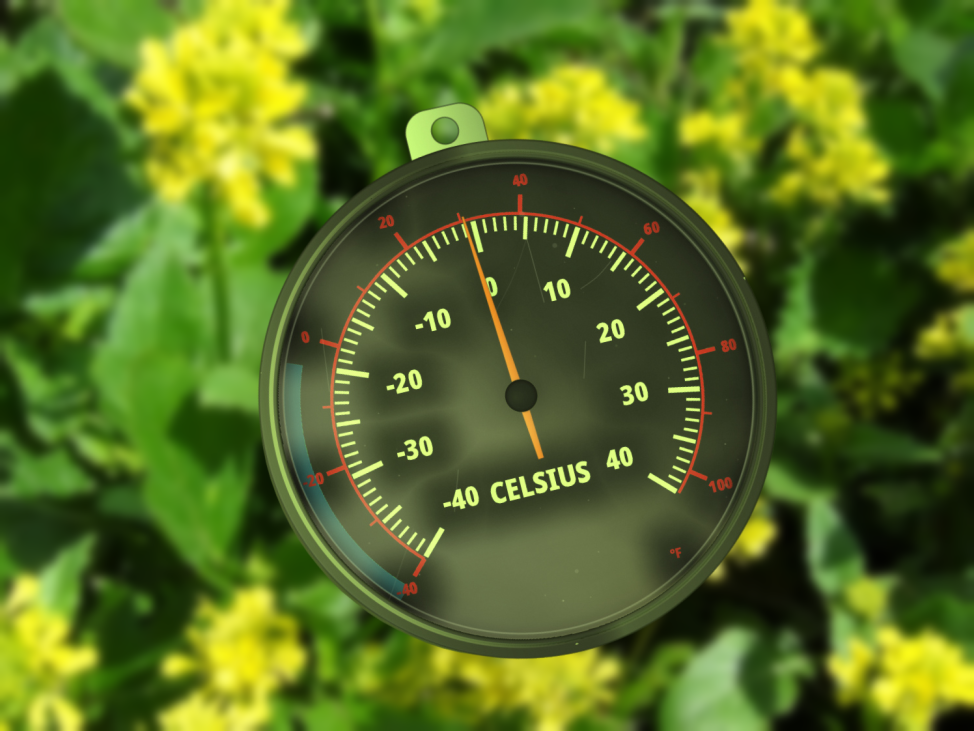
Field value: {"value": -1, "unit": "°C"}
